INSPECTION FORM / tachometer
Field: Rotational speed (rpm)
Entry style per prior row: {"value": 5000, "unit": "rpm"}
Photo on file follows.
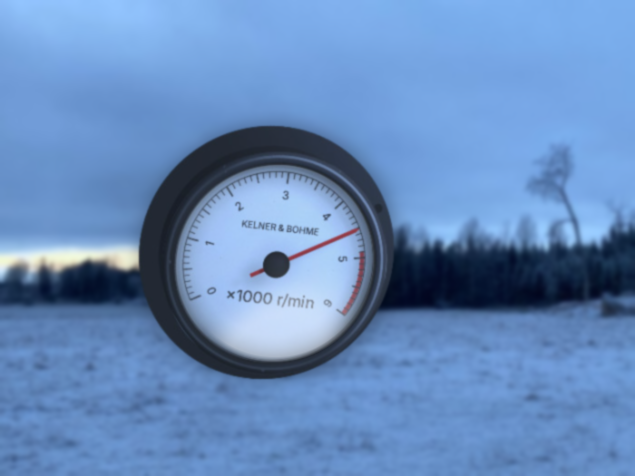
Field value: {"value": 4500, "unit": "rpm"}
